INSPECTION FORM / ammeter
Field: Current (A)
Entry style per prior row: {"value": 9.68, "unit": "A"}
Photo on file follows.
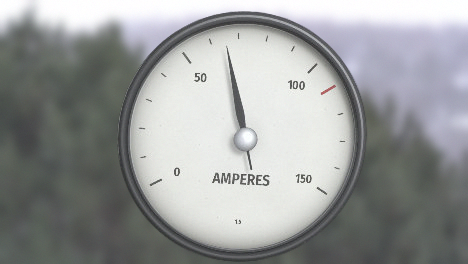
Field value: {"value": 65, "unit": "A"}
